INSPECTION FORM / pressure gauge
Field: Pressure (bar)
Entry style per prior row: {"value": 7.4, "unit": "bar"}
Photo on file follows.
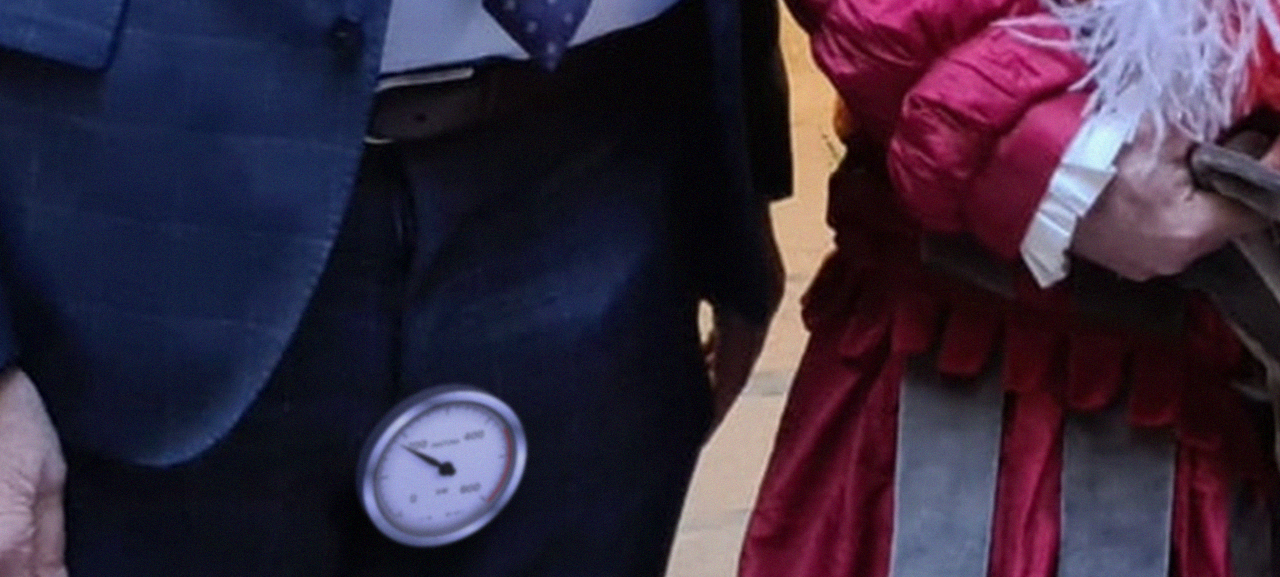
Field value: {"value": 180, "unit": "bar"}
